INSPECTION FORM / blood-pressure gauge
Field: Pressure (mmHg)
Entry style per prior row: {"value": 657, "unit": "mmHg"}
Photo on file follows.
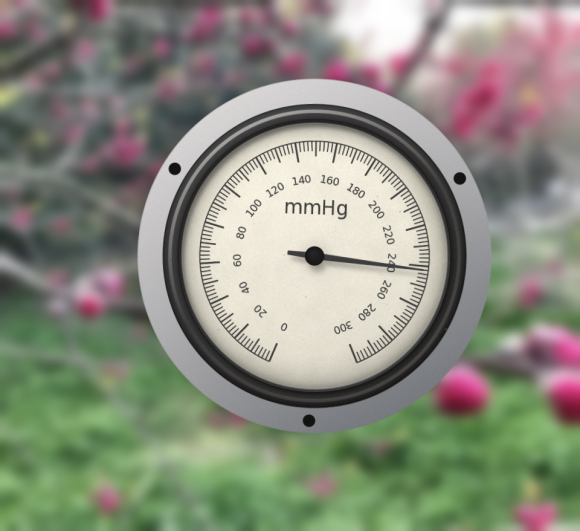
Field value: {"value": 242, "unit": "mmHg"}
